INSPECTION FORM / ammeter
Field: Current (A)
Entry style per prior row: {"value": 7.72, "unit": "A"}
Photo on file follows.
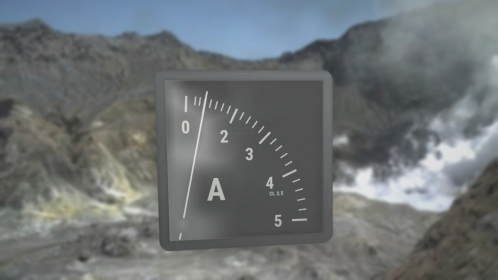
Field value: {"value": 1, "unit": "A"}
